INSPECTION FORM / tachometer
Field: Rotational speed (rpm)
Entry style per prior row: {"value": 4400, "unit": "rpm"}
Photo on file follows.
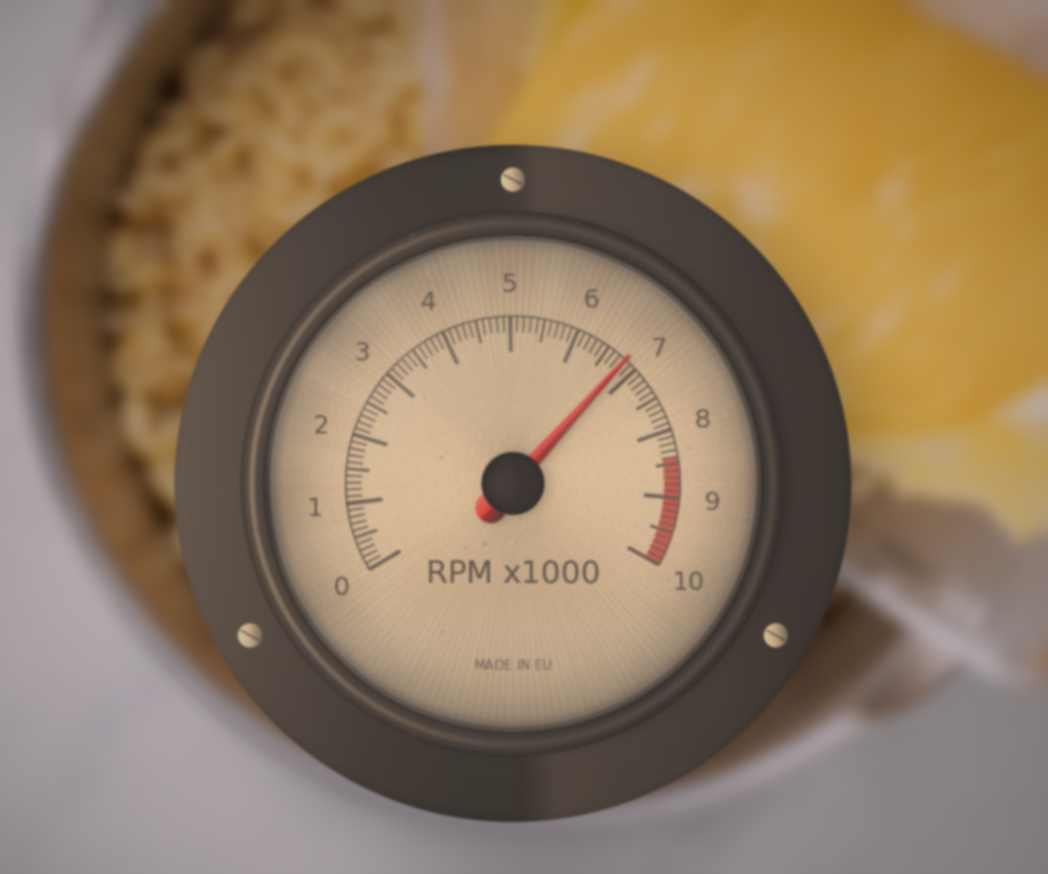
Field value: {"value": 6800, "unit": "rpm"}
